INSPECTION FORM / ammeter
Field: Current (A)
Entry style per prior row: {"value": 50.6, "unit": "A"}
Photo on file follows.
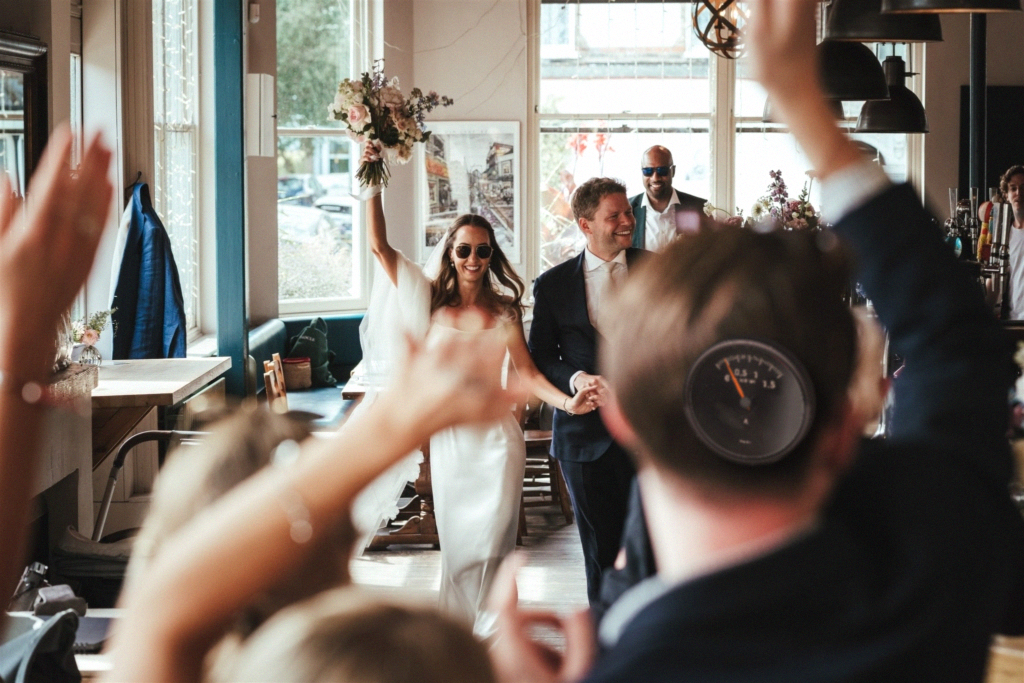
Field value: {"value": 0.25, "unit": "A"}
